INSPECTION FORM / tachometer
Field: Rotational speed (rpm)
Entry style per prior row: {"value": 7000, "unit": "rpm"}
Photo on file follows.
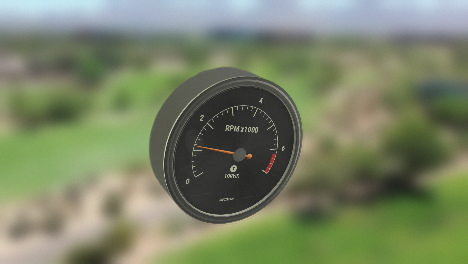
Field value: {"value": 1200, "unit": "rpm"}
